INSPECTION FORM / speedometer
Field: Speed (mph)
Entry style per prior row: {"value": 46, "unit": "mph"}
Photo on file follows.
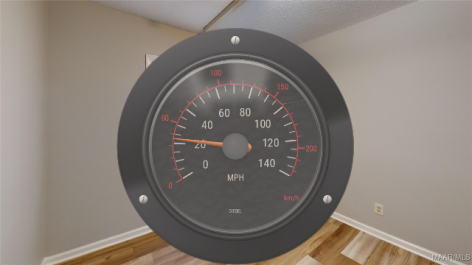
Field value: {"value": 22.5, "unit": "mph"}
